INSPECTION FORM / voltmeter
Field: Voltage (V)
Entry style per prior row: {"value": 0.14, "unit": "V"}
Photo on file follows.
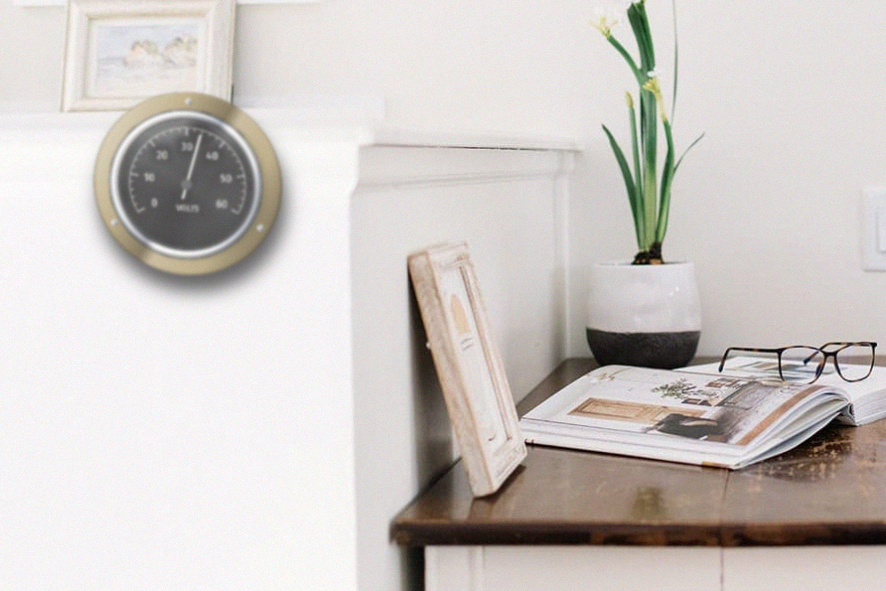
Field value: {"value": 34, "unit": "V"}
